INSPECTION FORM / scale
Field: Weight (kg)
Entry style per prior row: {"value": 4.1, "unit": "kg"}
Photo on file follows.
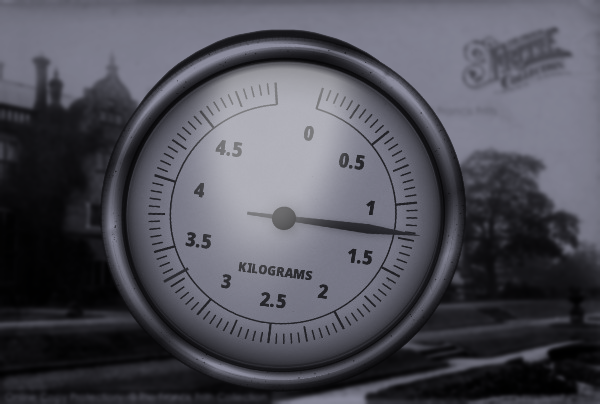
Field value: {"value": 1.2, "unit": "kg"}
